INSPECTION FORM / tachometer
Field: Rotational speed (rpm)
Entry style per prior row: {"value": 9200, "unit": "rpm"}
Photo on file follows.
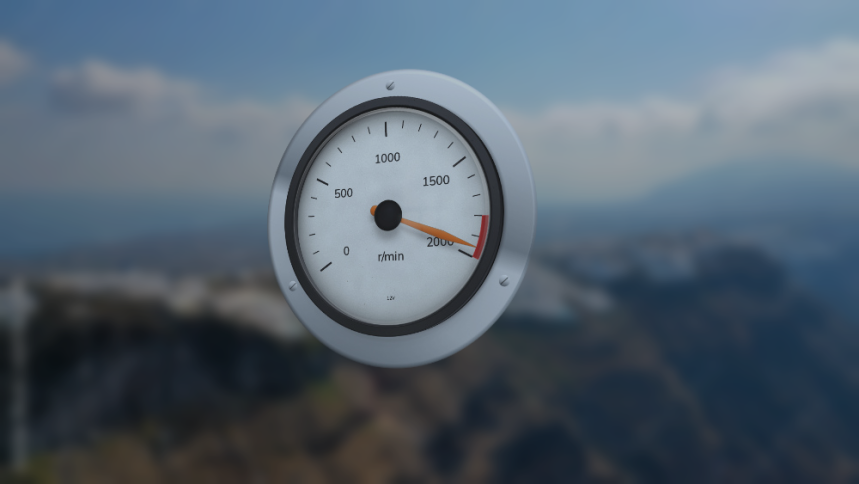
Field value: {"value": 1950, "unit": "rpm"}
